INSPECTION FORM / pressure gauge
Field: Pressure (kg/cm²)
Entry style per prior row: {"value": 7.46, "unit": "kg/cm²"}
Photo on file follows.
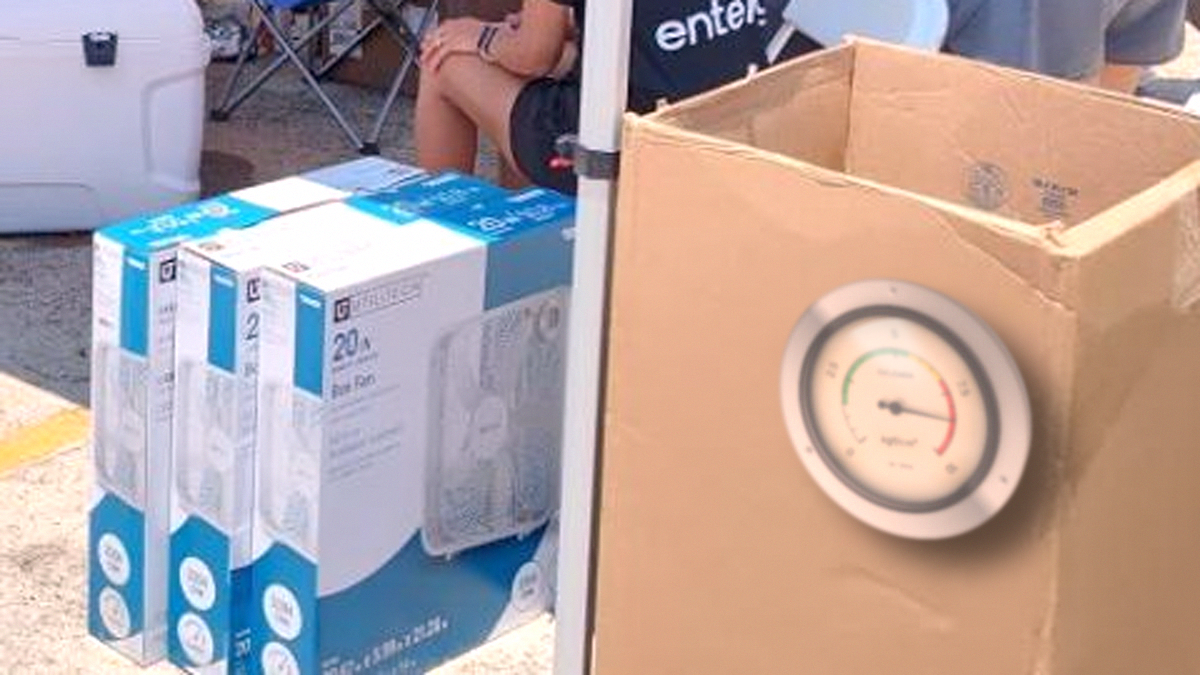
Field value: {"value": 8.5, "unit": "kg/cm²"}
